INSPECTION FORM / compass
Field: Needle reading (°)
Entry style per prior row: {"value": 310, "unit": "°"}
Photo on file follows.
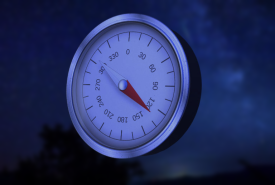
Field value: {"value": 127.5, "unit": "°"}
